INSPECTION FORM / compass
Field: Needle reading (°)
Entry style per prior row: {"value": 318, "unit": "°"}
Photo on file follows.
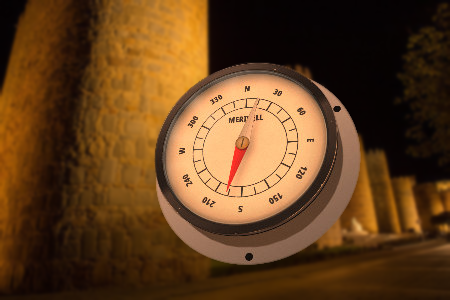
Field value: {"value": 195, "unit": "°"}
